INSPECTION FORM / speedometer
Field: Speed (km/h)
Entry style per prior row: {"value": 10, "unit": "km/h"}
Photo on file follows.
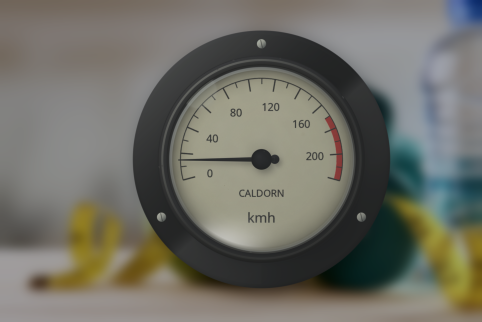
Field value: {"value": 15, "unit": "km/h"}
